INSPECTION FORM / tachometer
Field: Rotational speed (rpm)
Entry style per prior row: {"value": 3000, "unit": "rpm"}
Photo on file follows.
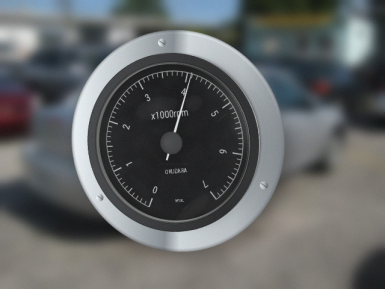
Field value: {"value": 4100, "unit": "rpm"}
